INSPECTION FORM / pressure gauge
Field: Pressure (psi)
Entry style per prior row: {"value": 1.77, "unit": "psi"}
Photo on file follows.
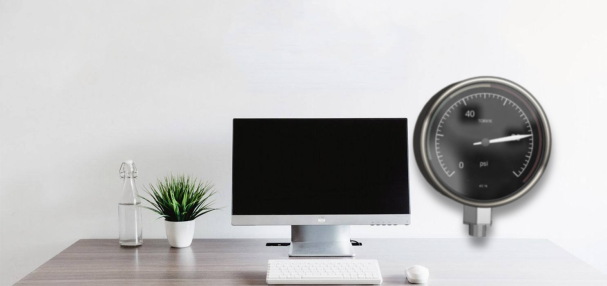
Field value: {"value": 80, "unit": "psi"}
